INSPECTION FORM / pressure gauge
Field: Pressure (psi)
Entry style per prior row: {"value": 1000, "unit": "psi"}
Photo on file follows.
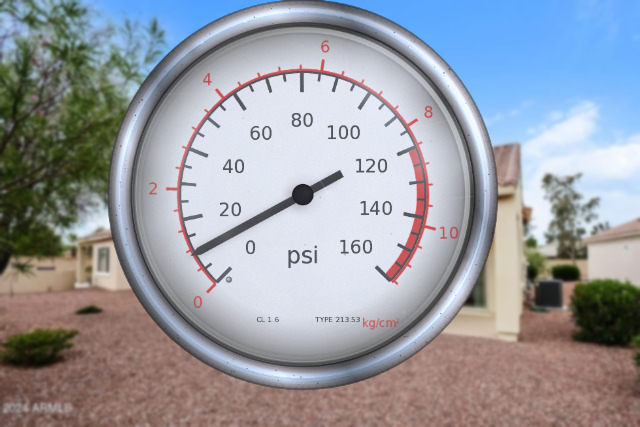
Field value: {"value": 10, "unit": "psi"}
